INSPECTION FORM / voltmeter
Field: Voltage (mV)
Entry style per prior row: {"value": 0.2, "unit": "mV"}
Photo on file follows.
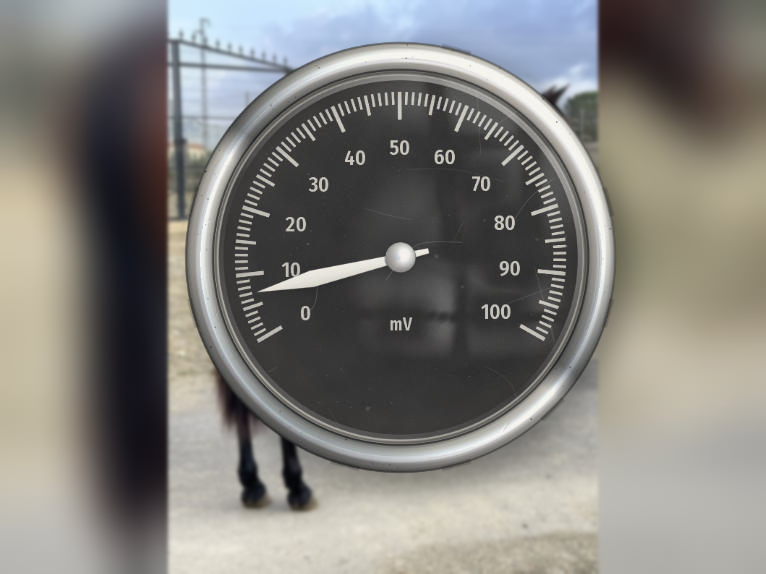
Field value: {"value": 7, "unit": "mV"}
